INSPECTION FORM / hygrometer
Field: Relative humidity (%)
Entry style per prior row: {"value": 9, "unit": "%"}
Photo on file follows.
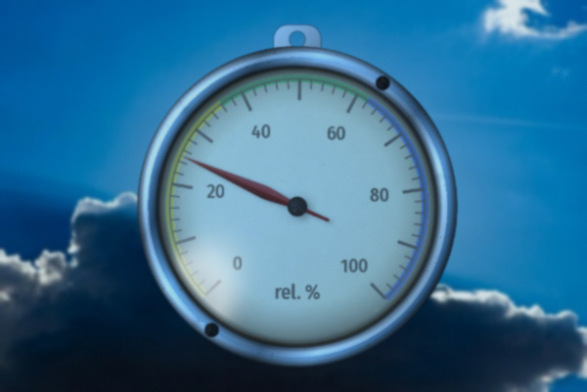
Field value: {"value": 25, "unit": "%"}
